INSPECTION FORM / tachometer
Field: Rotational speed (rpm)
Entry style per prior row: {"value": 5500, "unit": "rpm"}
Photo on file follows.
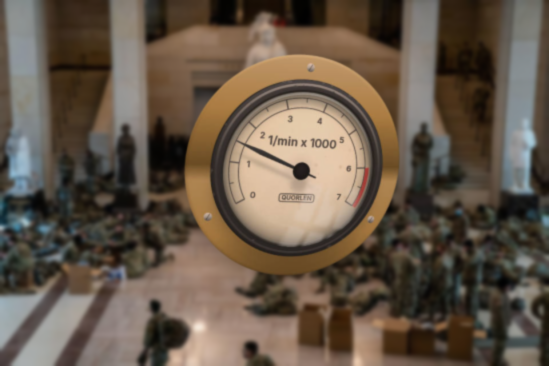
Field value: {"value": 1500, "unit": "rpm"}
